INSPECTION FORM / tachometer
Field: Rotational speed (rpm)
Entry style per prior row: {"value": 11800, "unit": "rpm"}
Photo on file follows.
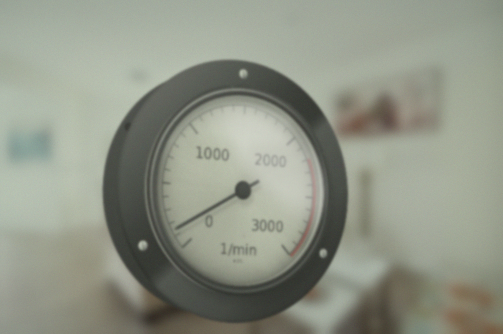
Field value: {"value": 150, "unit": "rpm"}
